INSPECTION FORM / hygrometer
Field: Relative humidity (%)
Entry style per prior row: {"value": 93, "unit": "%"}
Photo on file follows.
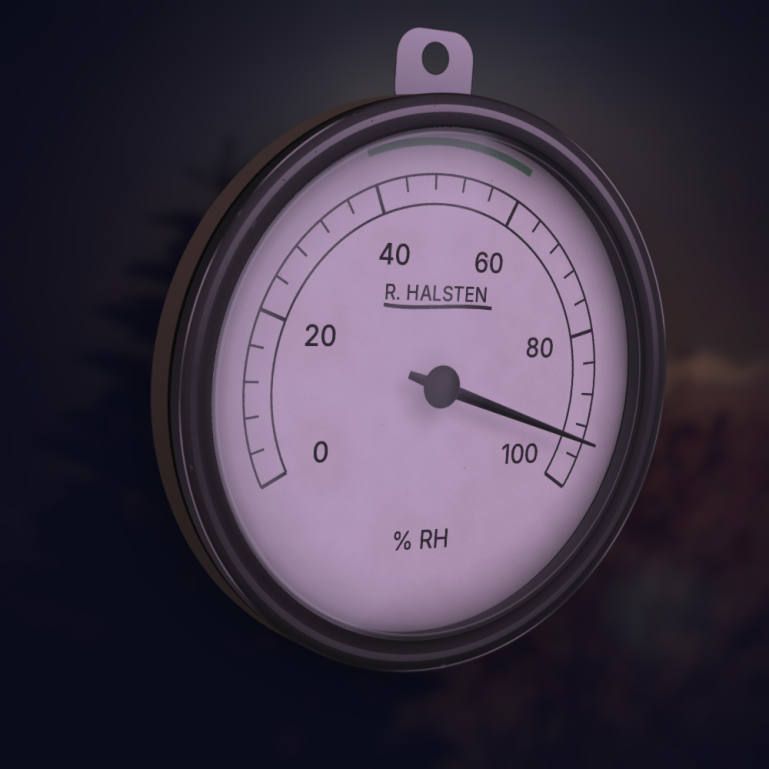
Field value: {"value": 94, "unit": "%"}
